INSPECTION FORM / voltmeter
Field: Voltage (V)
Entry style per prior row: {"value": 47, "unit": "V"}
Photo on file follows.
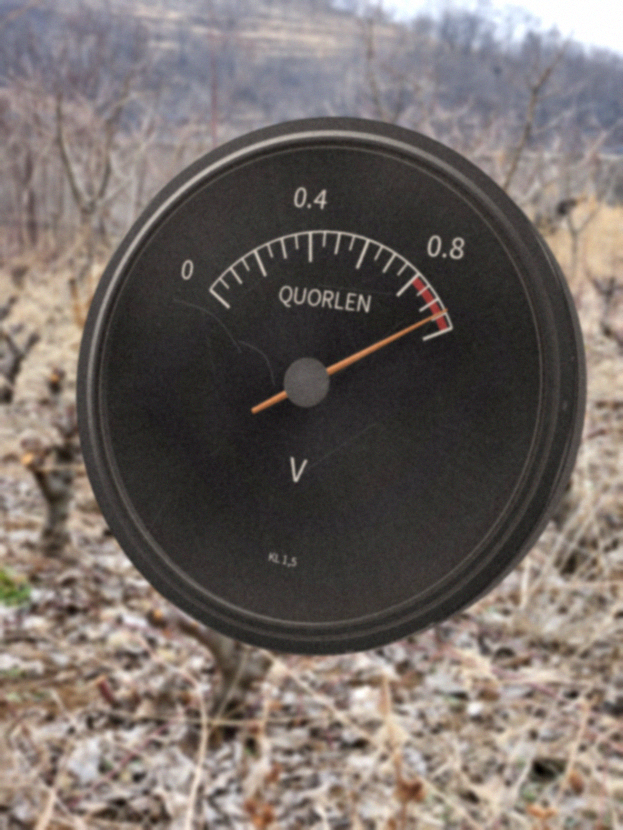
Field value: {"value": 0.95, "unit": "V"}
